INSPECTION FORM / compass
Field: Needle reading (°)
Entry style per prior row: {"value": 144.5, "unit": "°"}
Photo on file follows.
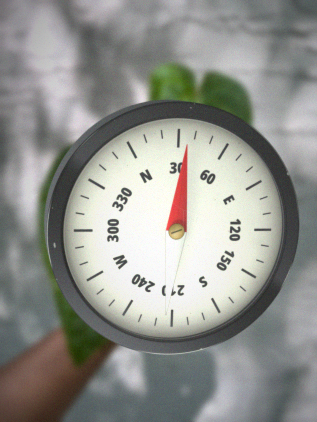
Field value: {"value": 35, "unit": "°"}
